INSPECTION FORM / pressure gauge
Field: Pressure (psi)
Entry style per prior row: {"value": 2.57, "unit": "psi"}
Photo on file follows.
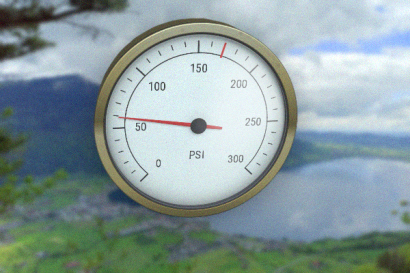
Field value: {"value": 60, "unit": "psi"}
